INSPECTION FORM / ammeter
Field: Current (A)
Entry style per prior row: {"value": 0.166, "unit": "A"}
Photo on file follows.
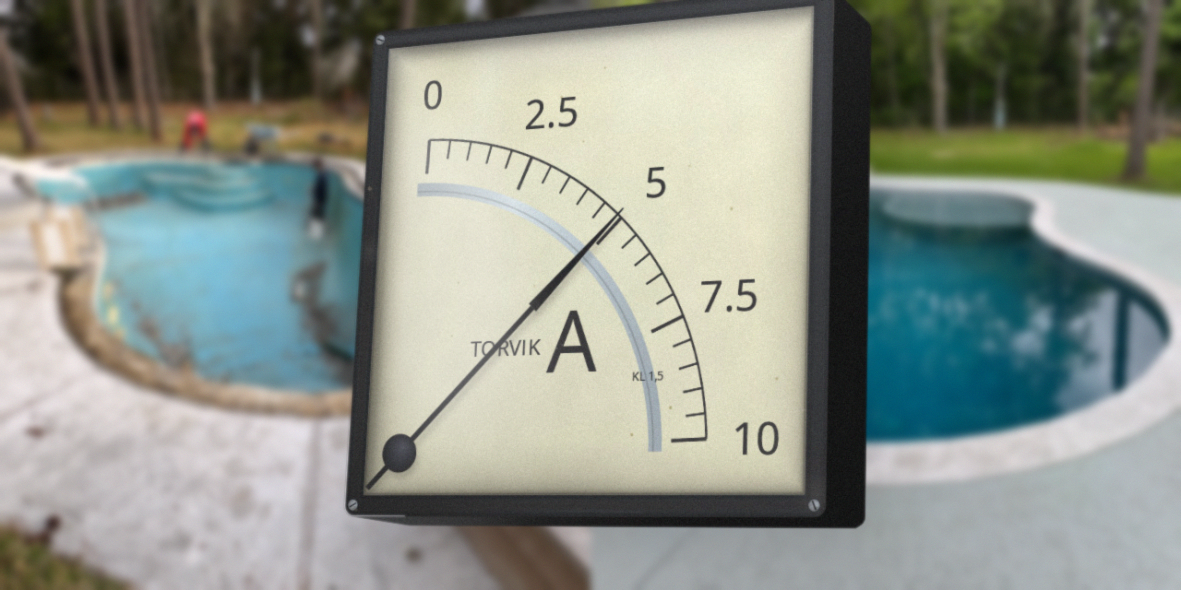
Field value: {"value": 5, "unit": "A"}
